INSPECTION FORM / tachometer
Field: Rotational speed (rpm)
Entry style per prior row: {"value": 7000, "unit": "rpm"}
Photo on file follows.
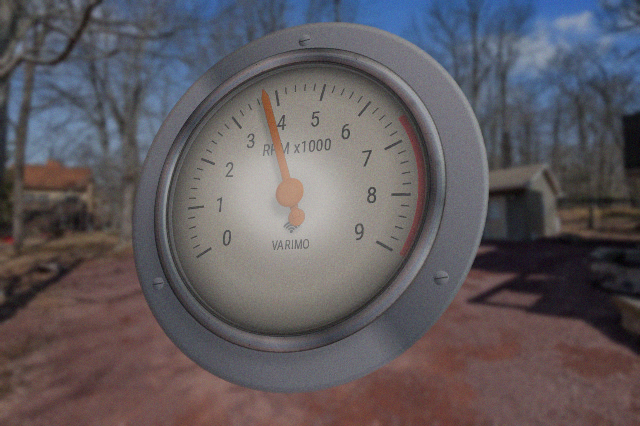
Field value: {"value": 3800, "unit": "rpm"}
